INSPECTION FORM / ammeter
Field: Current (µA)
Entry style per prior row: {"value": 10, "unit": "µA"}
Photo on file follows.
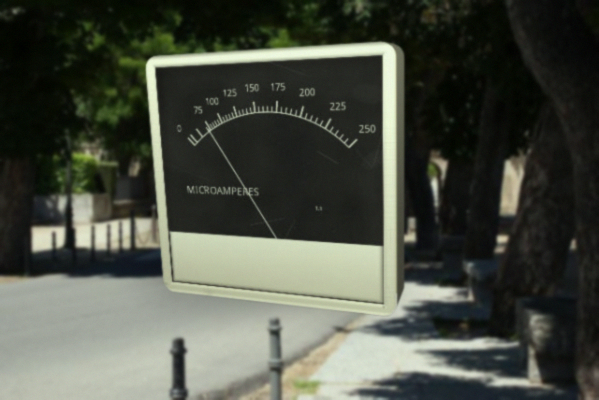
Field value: {"value": 75, "unit": "µA"}
